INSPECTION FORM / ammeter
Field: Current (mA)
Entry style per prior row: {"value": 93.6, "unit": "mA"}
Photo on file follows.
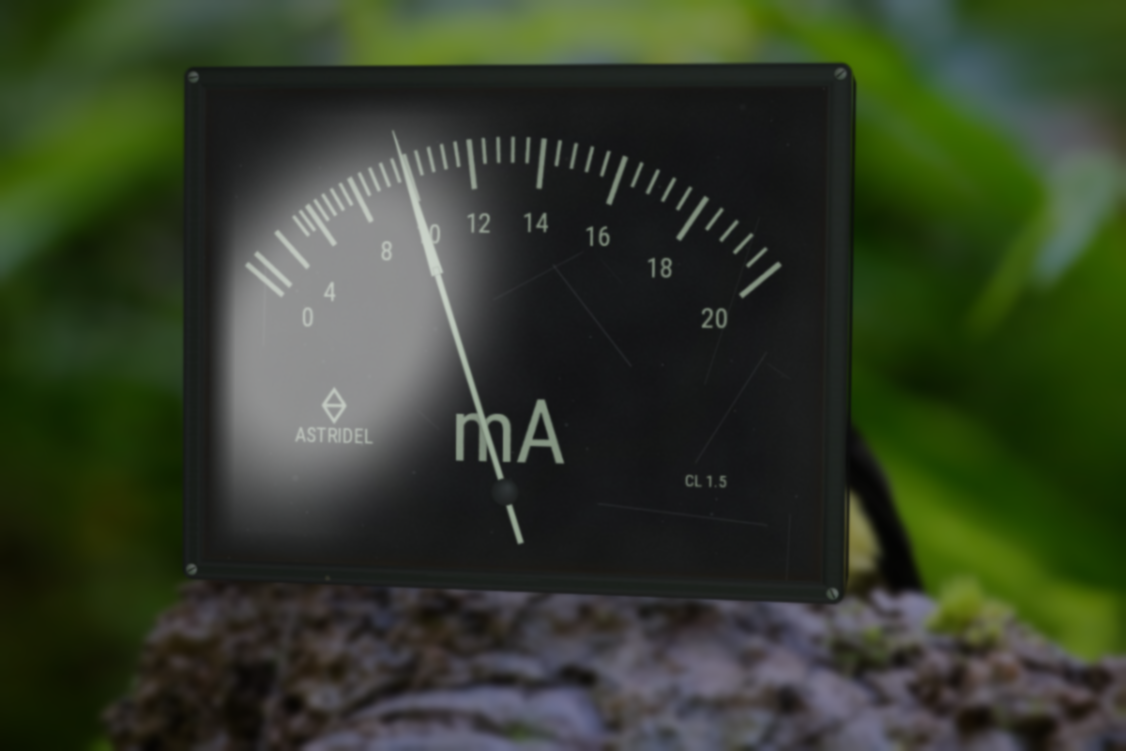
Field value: {"value": 10, "unit": "mA"}
